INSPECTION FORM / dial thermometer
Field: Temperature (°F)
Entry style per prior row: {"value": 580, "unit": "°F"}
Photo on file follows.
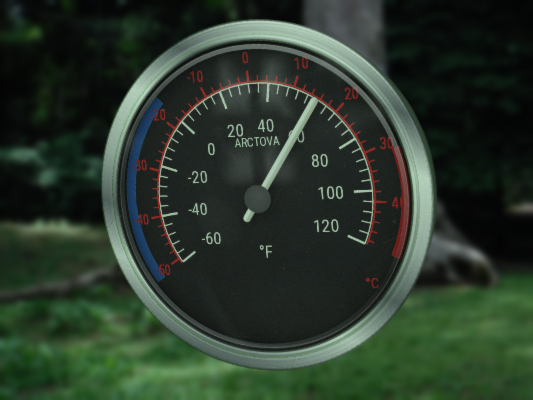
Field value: {"value": 60, "unit": "°F"}
